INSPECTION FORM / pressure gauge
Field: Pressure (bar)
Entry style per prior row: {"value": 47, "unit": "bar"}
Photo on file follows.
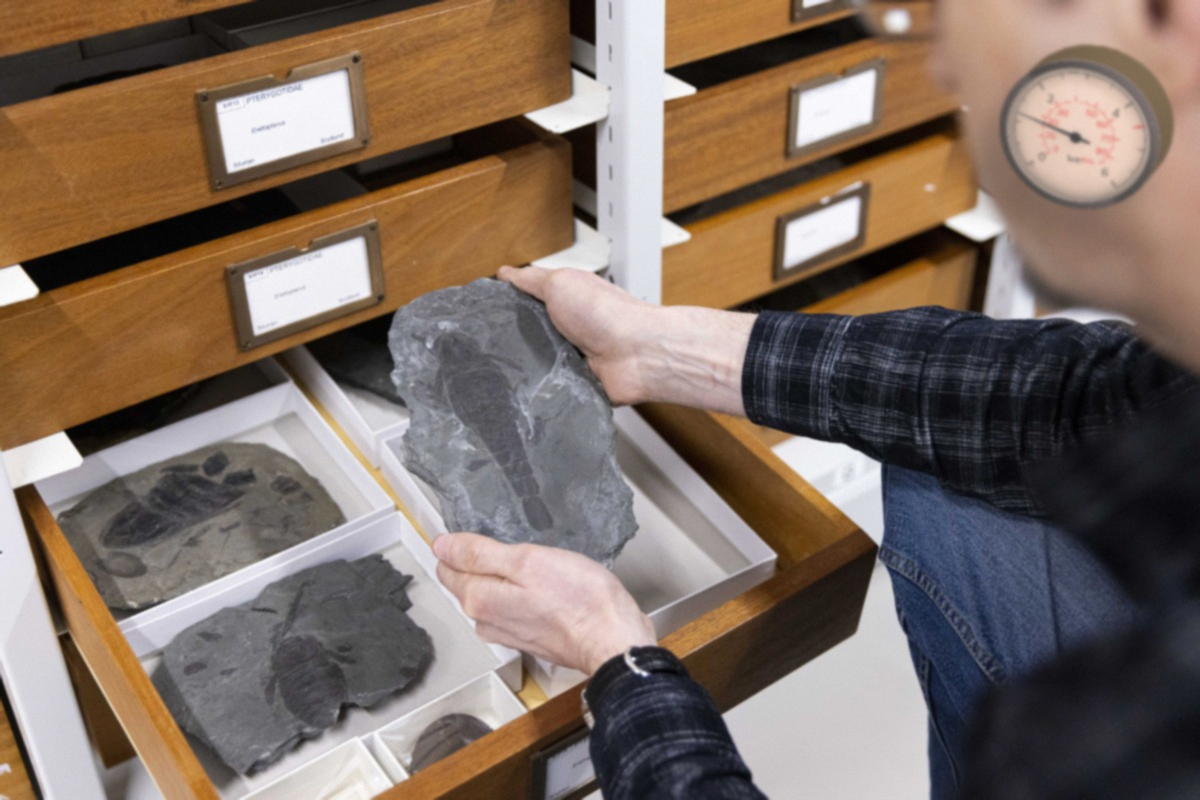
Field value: {"value": 1.25, "unit": "bar"}
